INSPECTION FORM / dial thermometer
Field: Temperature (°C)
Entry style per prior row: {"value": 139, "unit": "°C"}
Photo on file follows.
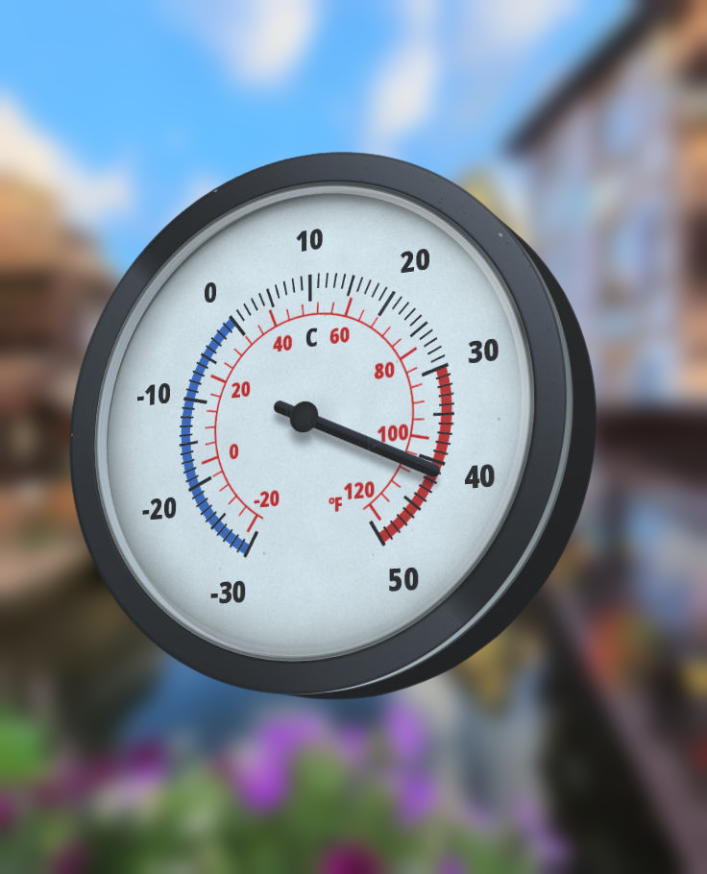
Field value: {"value": 41, "unit": "°C"}
